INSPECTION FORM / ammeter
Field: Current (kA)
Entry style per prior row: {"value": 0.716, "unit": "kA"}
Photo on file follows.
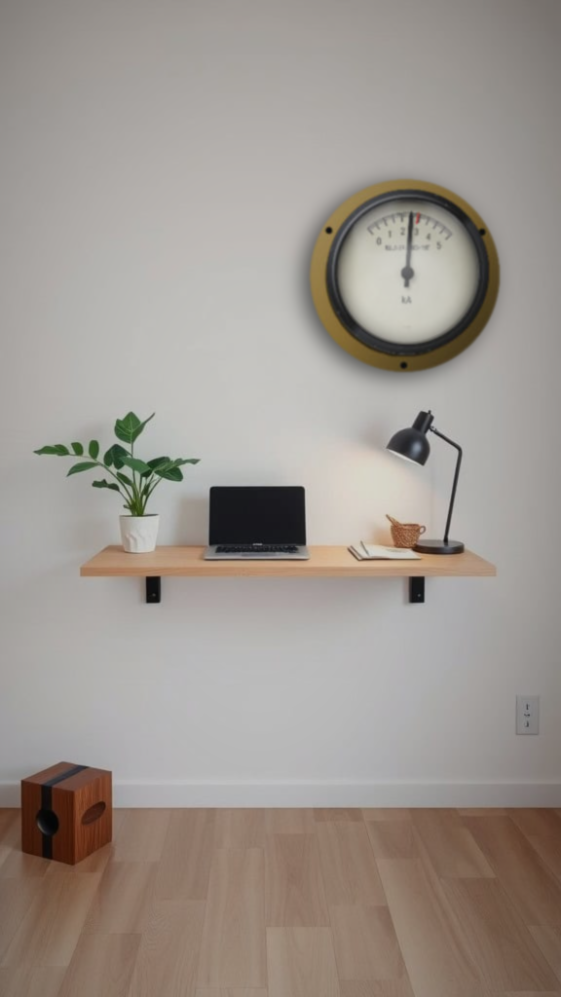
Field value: {"value": 2.5, "unit": "kA"}
